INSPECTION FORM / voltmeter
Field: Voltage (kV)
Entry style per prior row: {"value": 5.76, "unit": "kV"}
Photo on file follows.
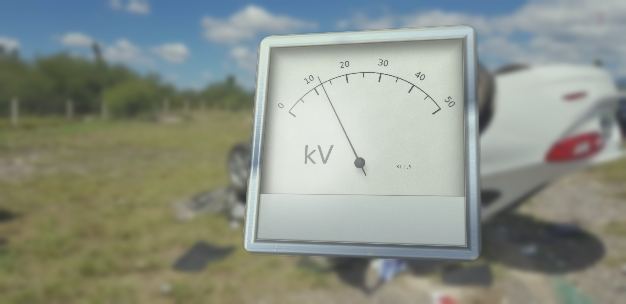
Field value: {"value": 12.5, "unit": "kV"}
